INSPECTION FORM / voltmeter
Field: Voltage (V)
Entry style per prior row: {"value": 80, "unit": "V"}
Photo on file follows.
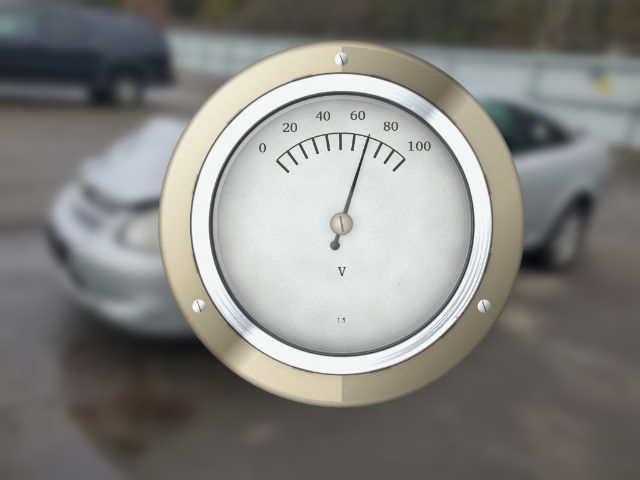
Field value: {"value": 70, "unit": "V"}
